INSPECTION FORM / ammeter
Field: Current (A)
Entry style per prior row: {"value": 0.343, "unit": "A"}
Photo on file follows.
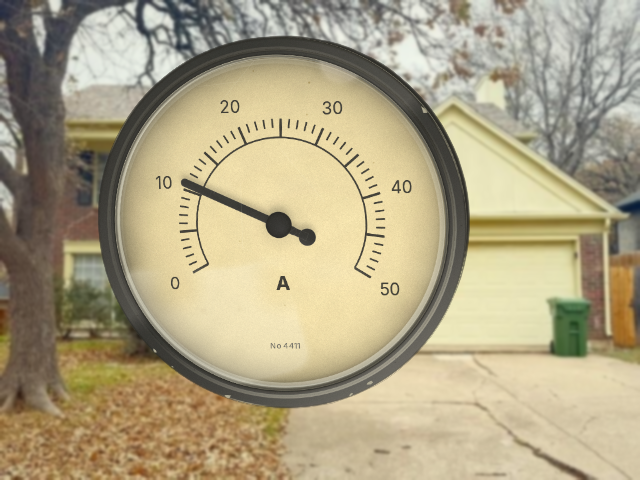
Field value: {"value": 11, "unit": "A"}
